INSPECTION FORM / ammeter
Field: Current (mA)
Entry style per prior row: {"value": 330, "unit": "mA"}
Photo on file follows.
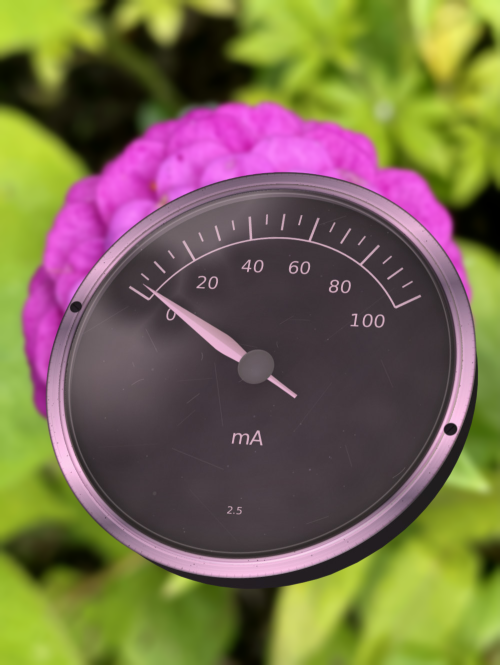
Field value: {"value": 2.5, "unit": "mA"}
